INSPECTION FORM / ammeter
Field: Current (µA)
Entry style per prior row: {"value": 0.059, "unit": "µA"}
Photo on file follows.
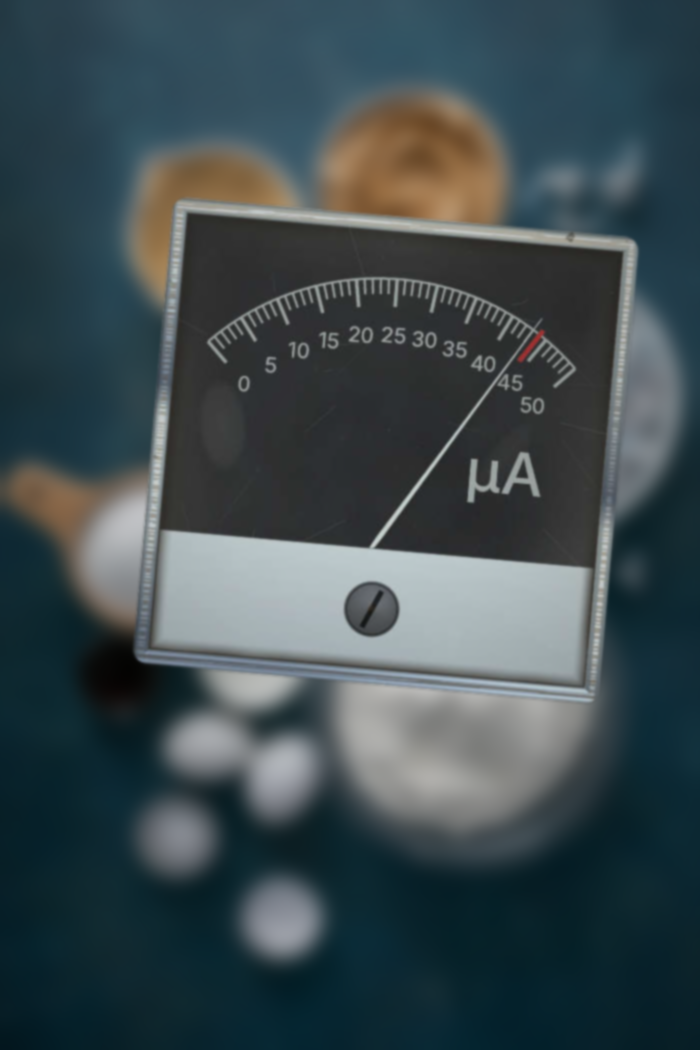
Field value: {"value": 43, "unit": "µA"}
